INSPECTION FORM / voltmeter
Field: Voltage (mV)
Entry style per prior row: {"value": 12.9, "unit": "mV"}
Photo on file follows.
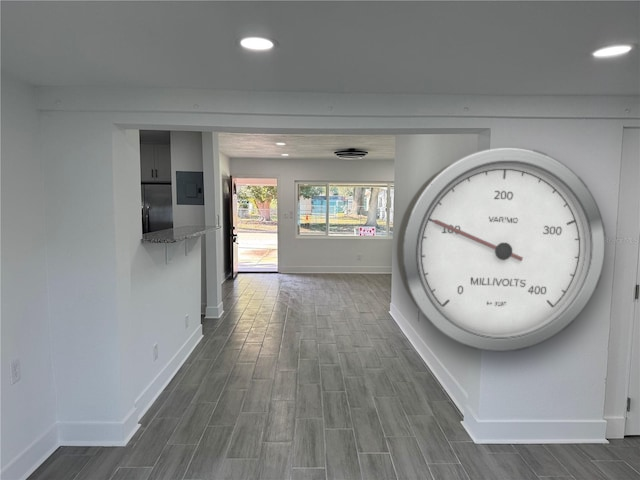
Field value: {"value": 100, "unit": "mV"}
